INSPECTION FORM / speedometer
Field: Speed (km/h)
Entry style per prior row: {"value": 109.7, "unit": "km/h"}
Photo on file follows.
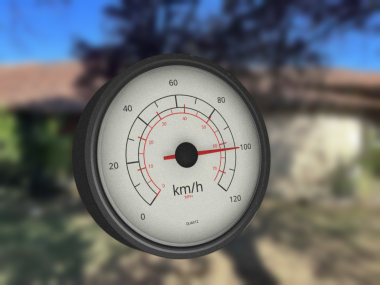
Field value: {"value": 100, "unit": "km/h"}
